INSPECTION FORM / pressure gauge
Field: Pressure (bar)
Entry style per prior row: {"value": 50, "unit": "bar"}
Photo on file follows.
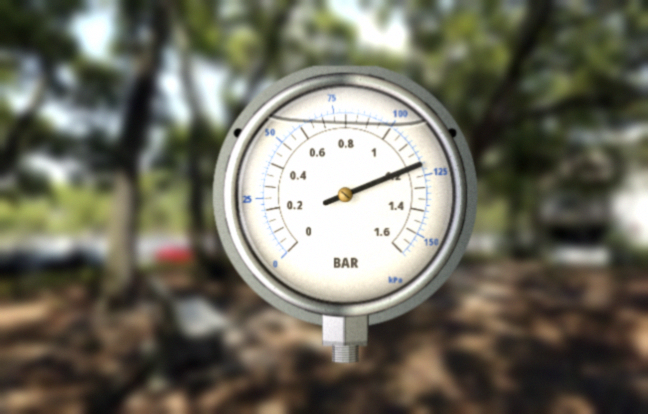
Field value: {"value": 1.2, "unit": "bar"}
